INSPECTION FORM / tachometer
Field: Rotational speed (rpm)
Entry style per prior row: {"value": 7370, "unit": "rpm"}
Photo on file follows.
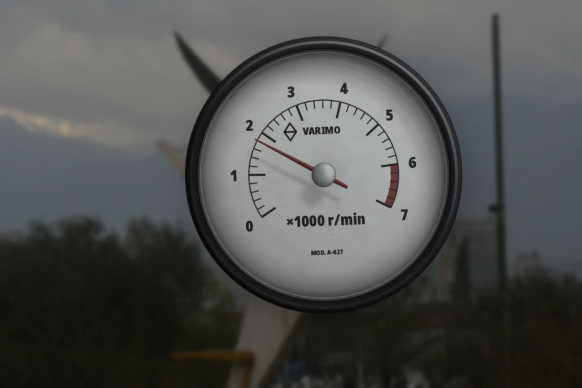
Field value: {"value": 1800, "unit": "rpm"}
